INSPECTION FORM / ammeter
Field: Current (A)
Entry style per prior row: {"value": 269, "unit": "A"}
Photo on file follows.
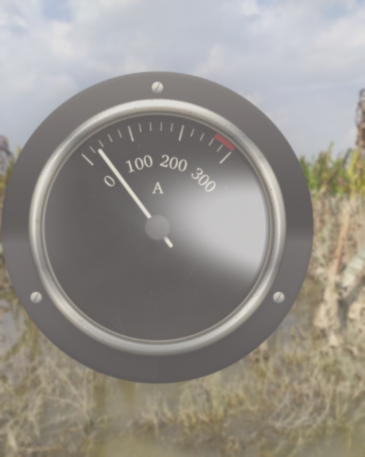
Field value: {"value": 30, "unit": "A"}
